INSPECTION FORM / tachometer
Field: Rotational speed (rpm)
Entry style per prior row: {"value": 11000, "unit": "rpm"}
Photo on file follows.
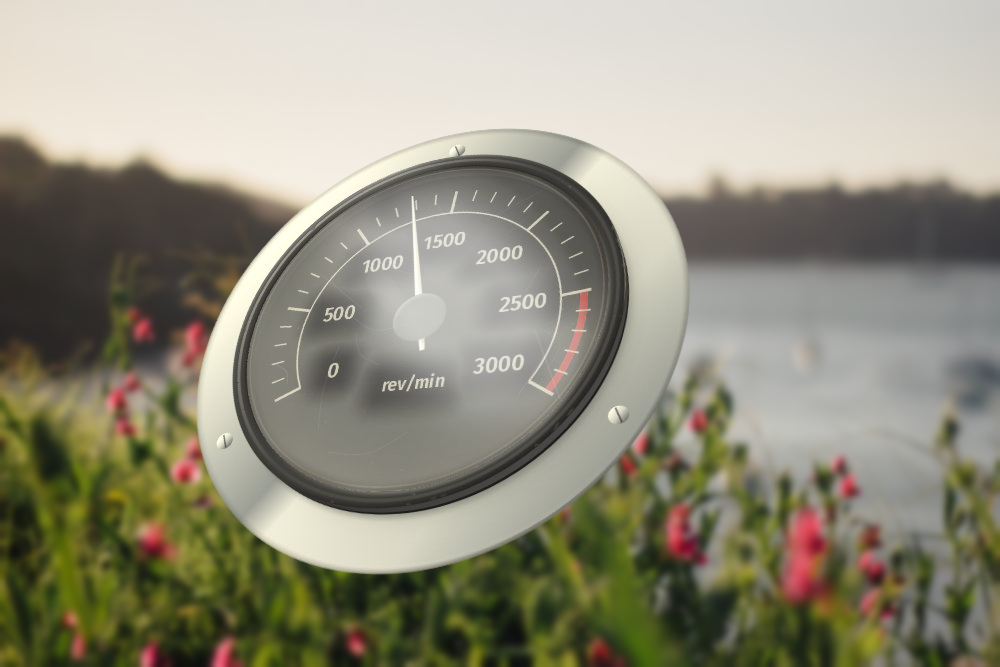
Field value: {"value": 1300, "unit": "rpm"}
